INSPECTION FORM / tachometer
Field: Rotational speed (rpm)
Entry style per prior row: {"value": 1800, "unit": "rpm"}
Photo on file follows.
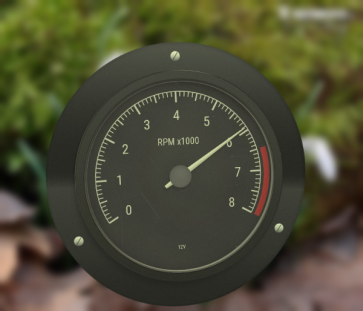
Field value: {"value": 5900, "unit": "rpm"}
